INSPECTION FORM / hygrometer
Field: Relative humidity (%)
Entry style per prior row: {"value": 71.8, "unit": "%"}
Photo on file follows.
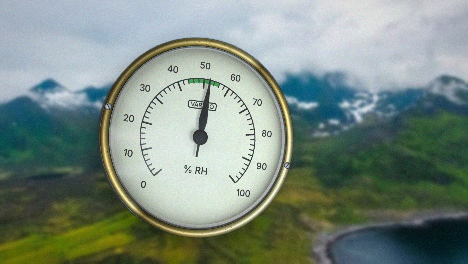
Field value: {"value": 52, "unit": "%"}
